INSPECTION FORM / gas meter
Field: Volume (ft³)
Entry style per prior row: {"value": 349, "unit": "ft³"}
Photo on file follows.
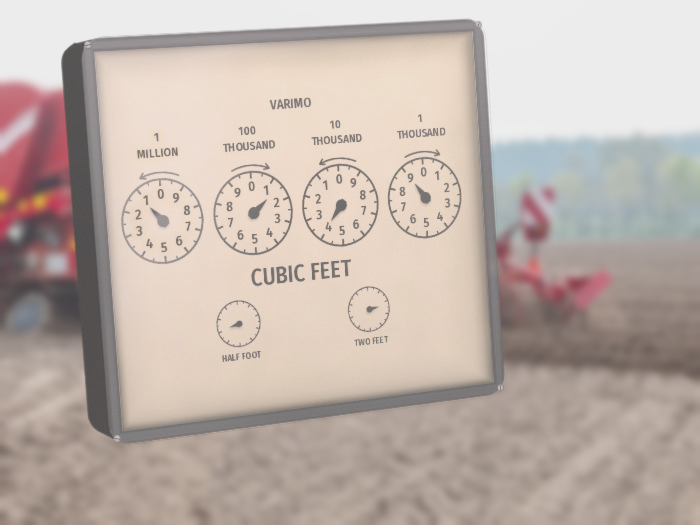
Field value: {"value": 113900, "unit": "ft³"}
